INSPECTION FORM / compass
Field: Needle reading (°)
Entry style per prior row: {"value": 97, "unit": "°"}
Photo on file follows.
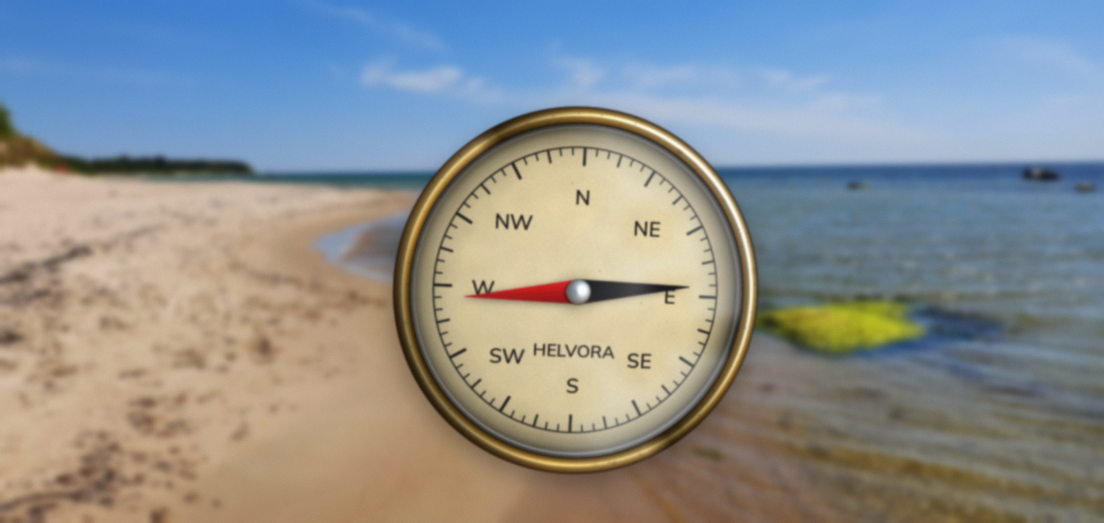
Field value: {"value": 265, "unit": "°"}
